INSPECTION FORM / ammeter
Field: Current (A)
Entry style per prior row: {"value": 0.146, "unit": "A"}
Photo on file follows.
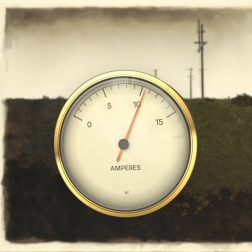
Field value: {"value": 10.5, "unit": "A"}
